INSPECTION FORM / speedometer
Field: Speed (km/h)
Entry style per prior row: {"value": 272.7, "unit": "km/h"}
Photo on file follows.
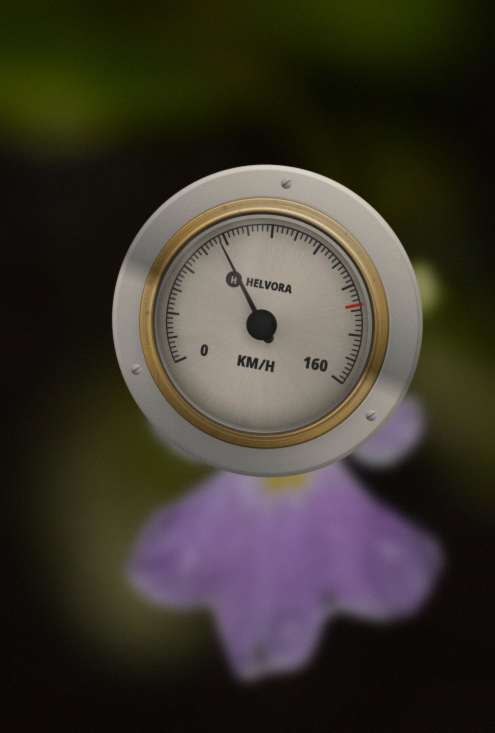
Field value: {"value": 58, "unit": "km/h"}
